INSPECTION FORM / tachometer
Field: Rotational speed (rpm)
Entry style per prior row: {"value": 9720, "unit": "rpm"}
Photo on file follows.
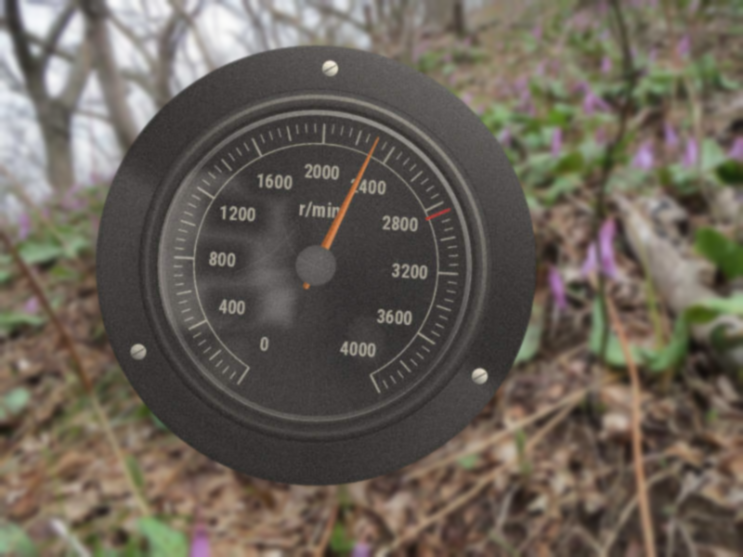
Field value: {"value": 2300, "unit": "rpm"}
